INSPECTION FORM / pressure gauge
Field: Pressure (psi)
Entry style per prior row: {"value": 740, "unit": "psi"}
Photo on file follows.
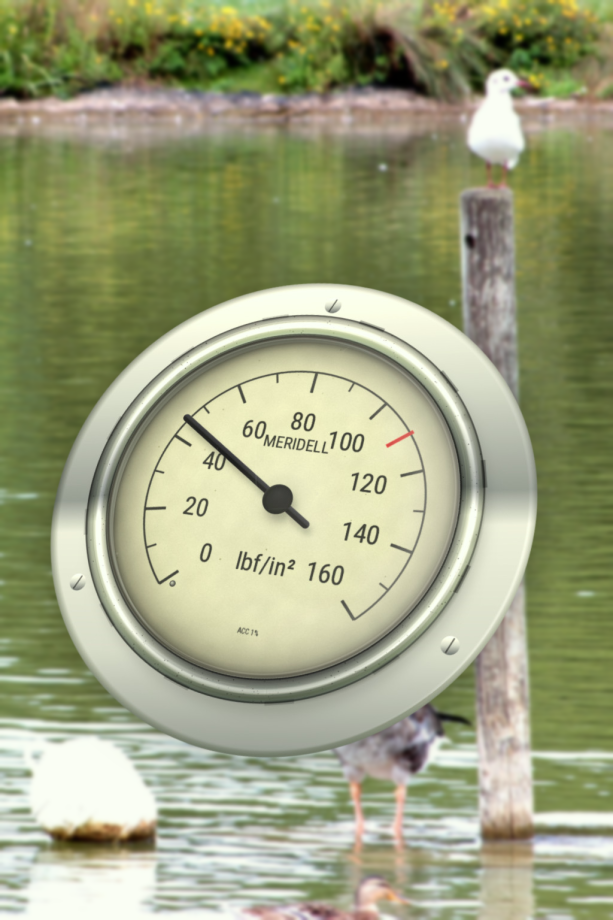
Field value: {"value": 45, "unit": "psi"}
